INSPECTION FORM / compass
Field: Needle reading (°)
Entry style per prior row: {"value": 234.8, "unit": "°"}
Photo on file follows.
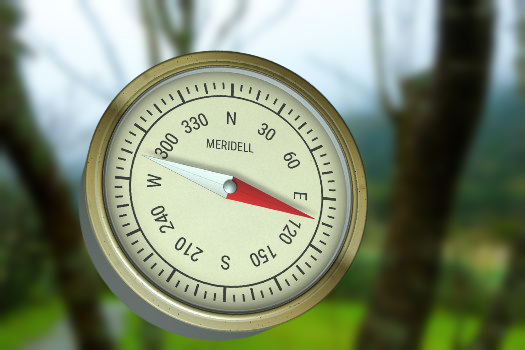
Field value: {"value": 105, "unit": "°"}
